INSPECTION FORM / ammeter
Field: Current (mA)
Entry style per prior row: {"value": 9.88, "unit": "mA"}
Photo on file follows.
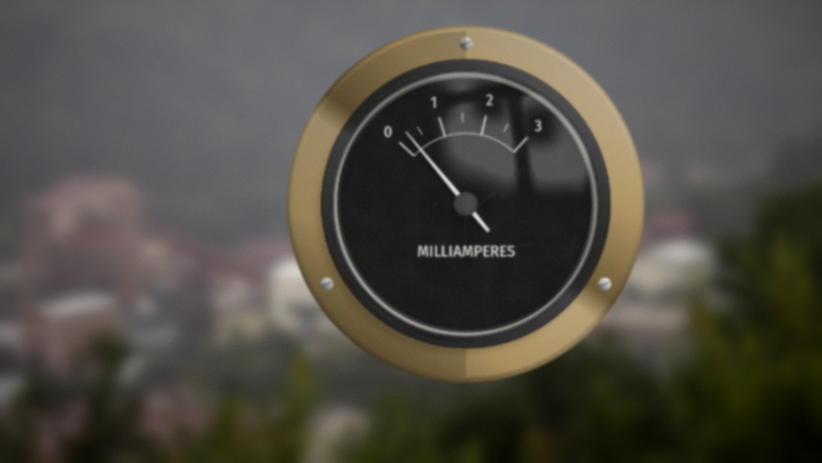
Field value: {"value": 0.25, "unit": "mA"}
